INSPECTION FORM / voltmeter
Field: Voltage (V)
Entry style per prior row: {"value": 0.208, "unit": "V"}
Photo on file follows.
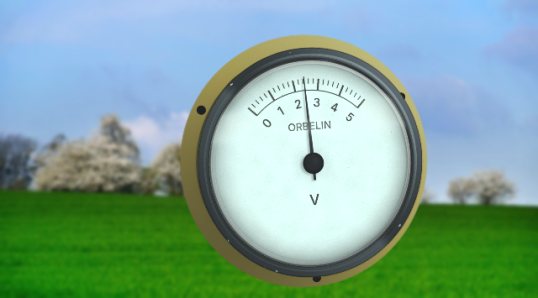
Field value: {"value": 2.4, "unit": "V"}
